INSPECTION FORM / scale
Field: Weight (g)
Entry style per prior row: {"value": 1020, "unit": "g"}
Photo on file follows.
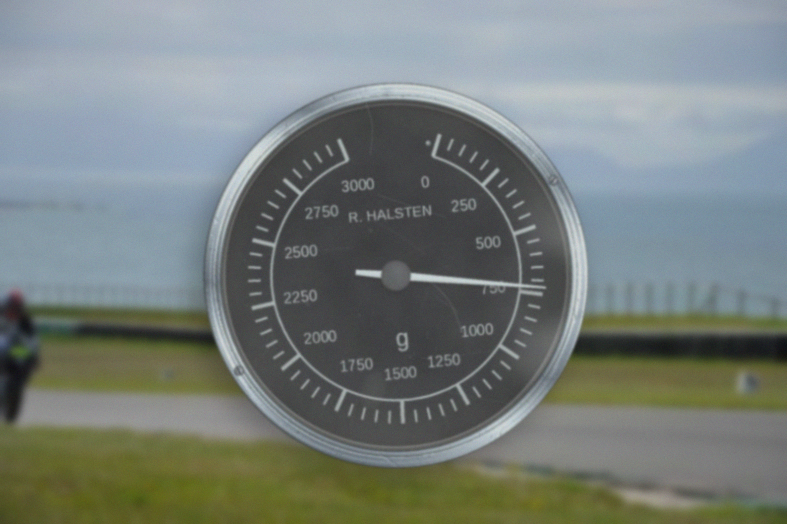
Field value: {"value": 725, "unit": "g"}
